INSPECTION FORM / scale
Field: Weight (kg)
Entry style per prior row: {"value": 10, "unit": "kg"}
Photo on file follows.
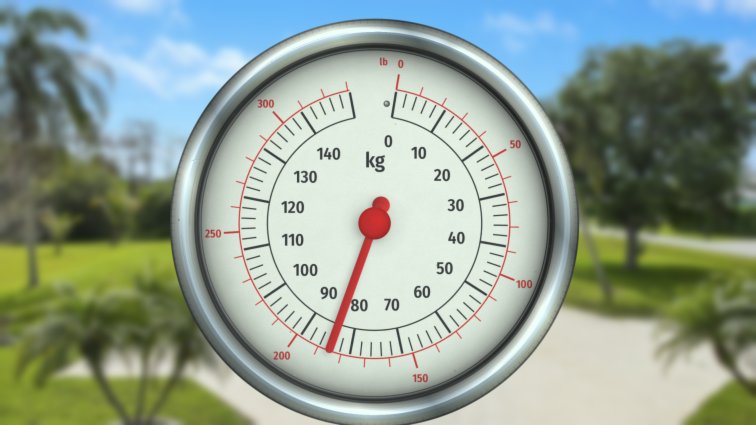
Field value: {"value": 84, "unit": "kg"}
